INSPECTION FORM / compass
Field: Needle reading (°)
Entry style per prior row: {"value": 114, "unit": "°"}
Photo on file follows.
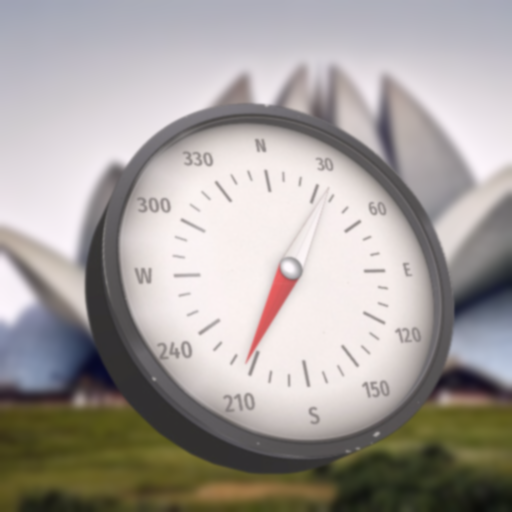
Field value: {"value": 215, "unit": "°"}
